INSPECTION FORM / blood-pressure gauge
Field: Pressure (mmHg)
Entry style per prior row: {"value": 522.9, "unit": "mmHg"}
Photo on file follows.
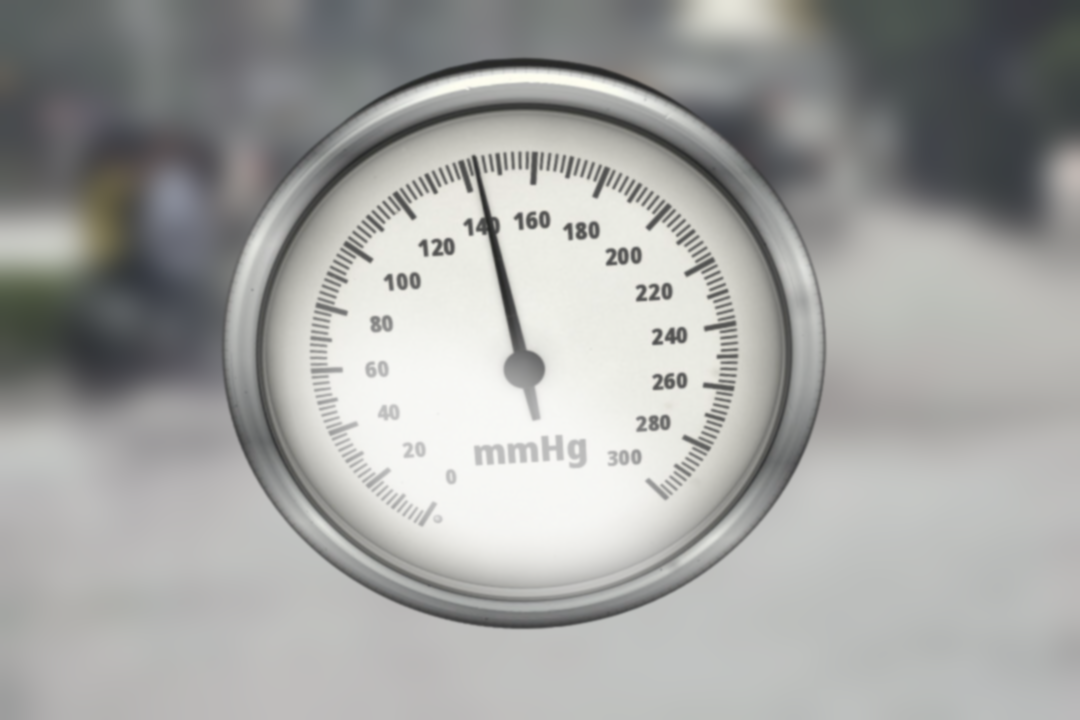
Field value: {"value": 144, "unit": "mmHg"}
